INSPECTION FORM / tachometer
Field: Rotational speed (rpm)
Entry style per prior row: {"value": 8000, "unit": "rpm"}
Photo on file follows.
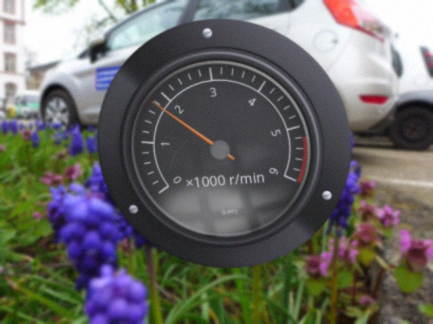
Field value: {"value": 1800, "unit": "rpm"}
